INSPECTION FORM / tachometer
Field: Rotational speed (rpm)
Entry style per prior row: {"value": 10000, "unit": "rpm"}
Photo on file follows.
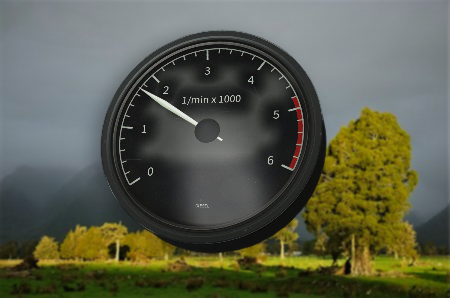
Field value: {"value": 1700, "unit": "rpm"}
